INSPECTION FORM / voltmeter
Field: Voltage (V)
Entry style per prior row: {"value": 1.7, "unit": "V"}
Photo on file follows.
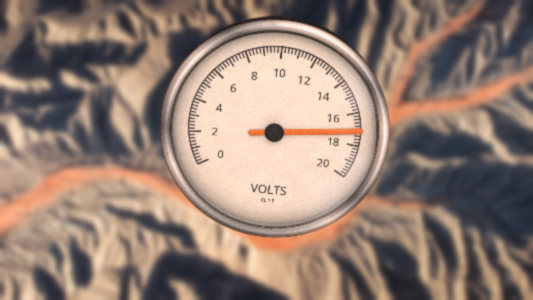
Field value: {"value": 17, "unit": "V"}
